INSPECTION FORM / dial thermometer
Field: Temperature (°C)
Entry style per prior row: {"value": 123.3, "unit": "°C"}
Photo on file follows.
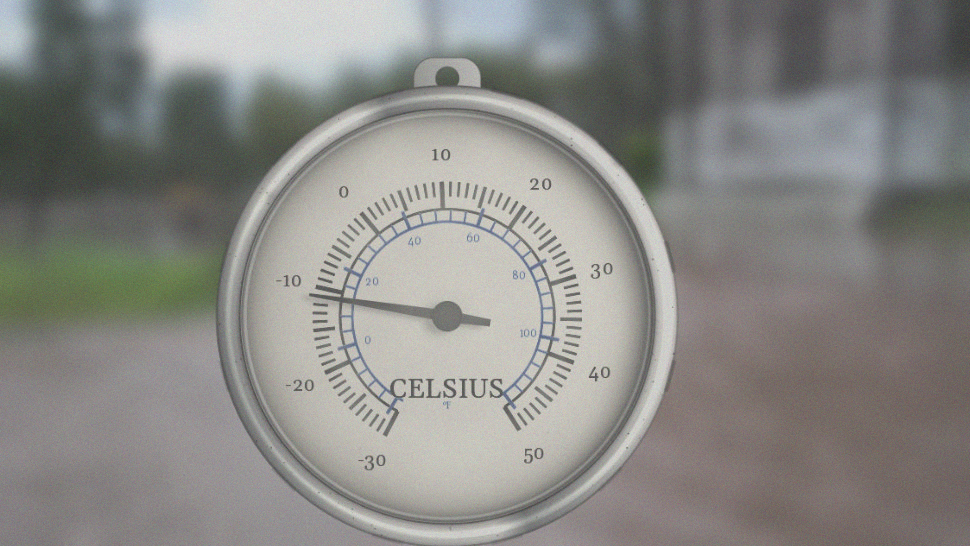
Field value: {"value": -11, "unit": "°C"}
